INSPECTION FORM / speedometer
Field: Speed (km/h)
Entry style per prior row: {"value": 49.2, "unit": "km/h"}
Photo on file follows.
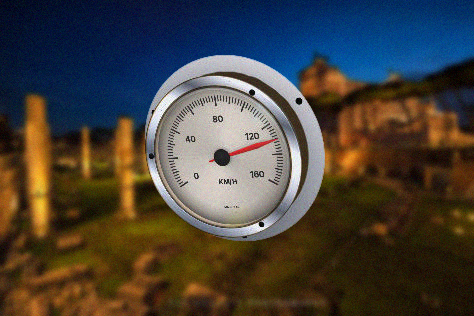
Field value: {"value": 130, "unit": "km/h"}
